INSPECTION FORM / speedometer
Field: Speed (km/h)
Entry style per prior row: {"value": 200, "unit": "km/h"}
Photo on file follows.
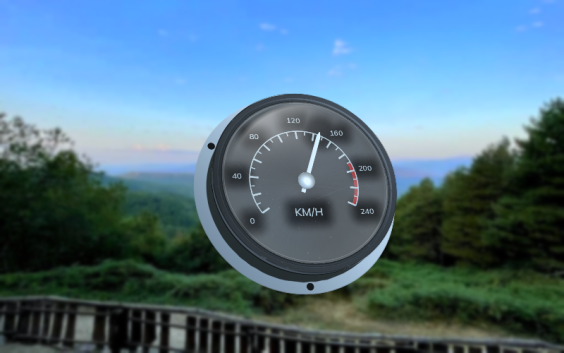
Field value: {"value": 145, "unit": "km/h"}
